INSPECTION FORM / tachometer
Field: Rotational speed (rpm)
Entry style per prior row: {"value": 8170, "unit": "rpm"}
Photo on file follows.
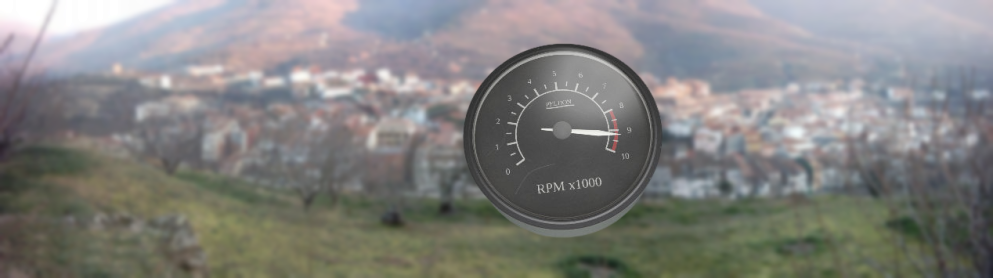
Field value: {"value": 9250, "unit": "rpm"}
